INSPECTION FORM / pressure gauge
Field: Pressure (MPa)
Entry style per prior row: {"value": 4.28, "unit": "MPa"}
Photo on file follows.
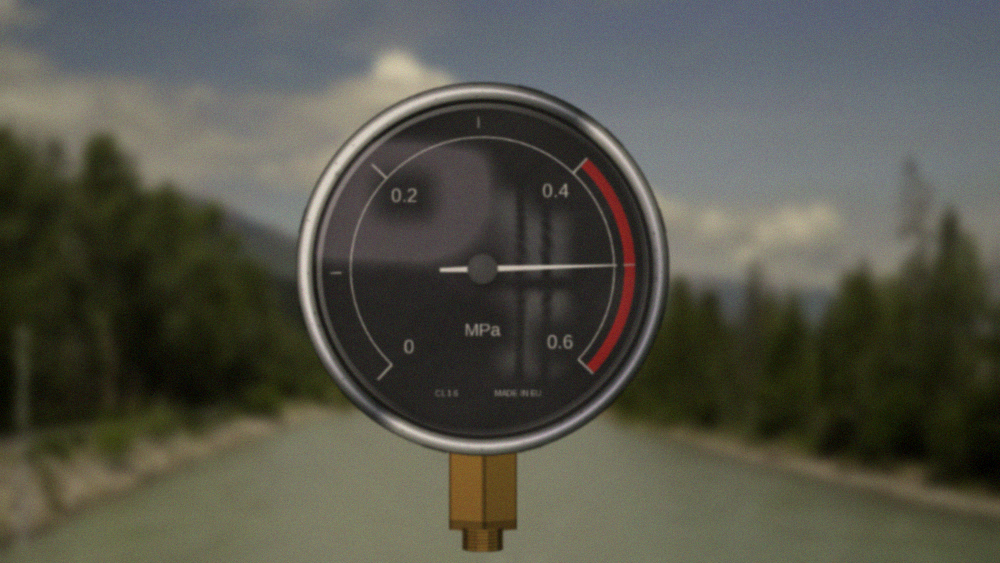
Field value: {"value": 0.5, "unit": "MPa"}
